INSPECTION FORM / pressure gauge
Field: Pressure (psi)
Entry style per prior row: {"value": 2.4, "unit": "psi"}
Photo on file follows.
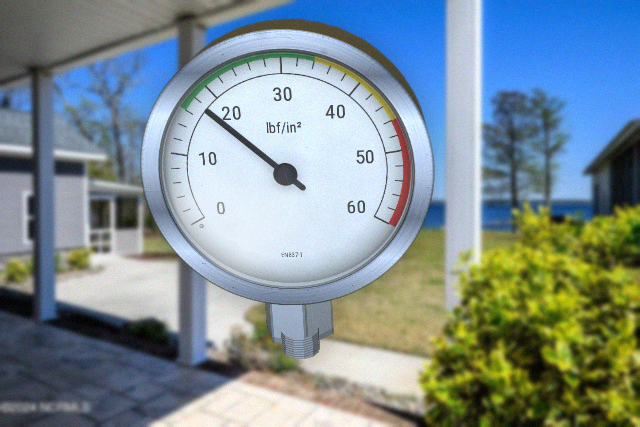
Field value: {"value": 18, "unit": "psi"}
